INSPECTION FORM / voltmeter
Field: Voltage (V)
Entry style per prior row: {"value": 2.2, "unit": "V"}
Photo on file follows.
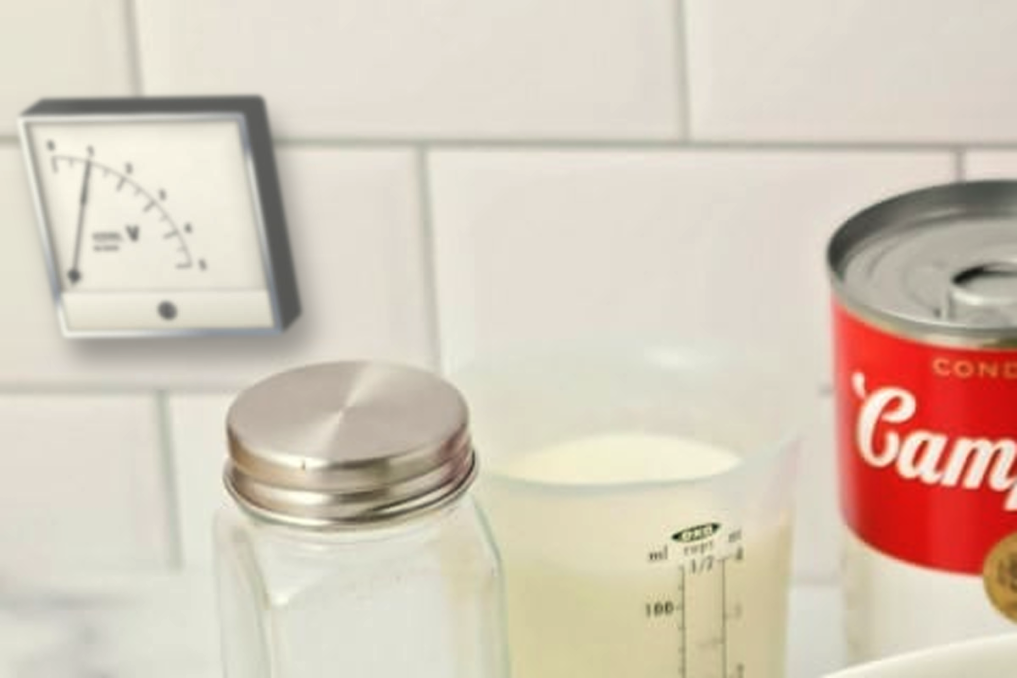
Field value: {"value": 1, "unit": "V"}
